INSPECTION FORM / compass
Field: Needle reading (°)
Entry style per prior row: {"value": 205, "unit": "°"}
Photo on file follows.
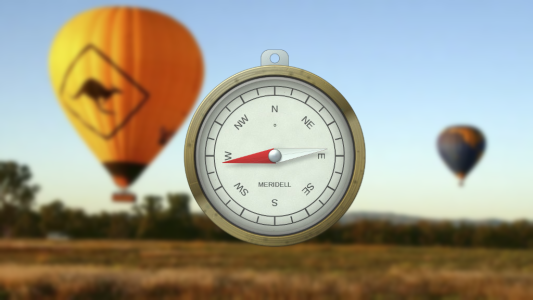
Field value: {"value": 262.5, "unit": "°"}
